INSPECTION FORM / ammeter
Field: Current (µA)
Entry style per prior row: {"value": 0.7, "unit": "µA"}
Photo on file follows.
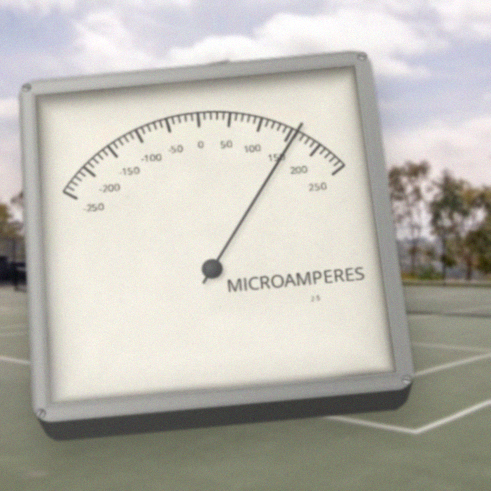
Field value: {"value": 160, "unit": "µA"}
